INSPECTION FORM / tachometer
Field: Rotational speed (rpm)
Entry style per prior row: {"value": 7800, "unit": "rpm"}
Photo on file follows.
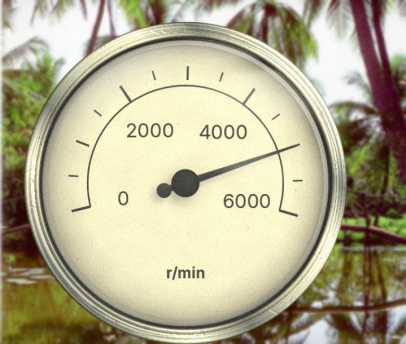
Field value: {"value": 5000, "unit": "rpm"}
